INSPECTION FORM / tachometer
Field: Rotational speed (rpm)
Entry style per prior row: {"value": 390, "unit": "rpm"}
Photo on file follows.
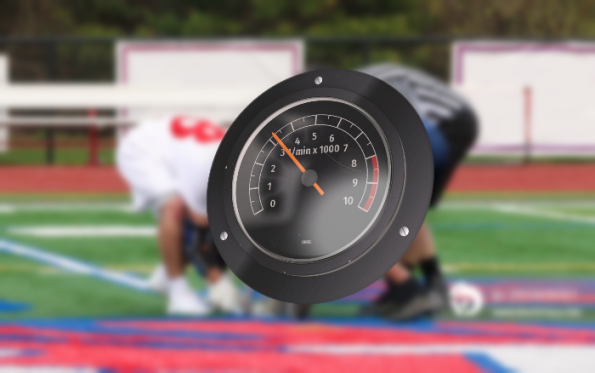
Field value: {"value": 3250, "unit": "rpm"}
